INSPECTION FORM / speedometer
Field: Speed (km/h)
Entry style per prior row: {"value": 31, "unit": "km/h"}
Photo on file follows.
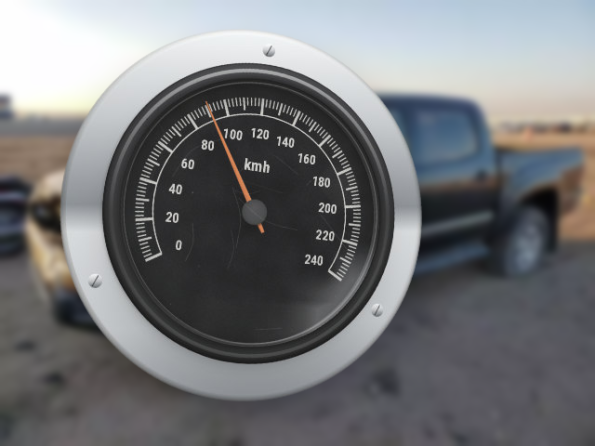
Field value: {"value": 90, "unit": "km/h"}
